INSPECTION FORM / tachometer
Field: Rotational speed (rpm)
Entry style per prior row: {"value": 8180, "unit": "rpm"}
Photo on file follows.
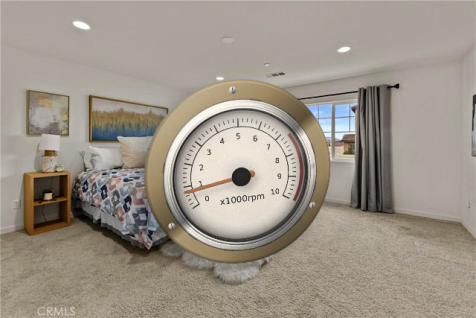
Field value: {"value": 800, "unit": "rpm"}
